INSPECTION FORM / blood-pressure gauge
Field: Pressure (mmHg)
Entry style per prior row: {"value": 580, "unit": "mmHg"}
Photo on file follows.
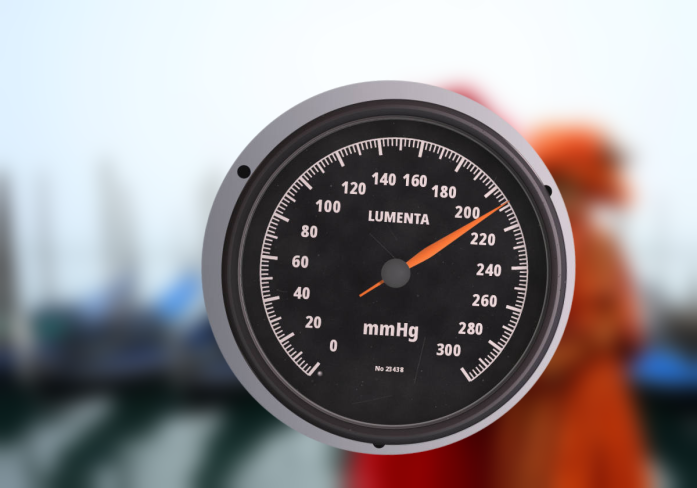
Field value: {"value": 208, "unit": "mmHg"}
